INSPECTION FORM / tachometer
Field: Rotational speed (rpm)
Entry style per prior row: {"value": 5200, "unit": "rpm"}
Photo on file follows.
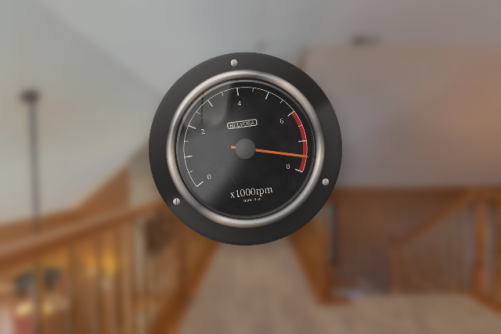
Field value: {"value": 7500, "unit": "rpm"}
